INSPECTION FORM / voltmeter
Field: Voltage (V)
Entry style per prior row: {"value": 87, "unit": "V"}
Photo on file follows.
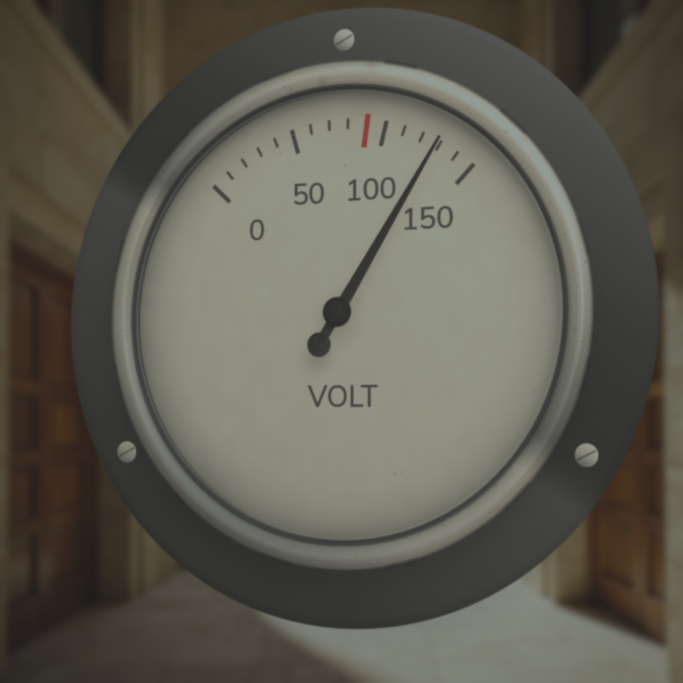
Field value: {"value": 130, "unit": "V"}
